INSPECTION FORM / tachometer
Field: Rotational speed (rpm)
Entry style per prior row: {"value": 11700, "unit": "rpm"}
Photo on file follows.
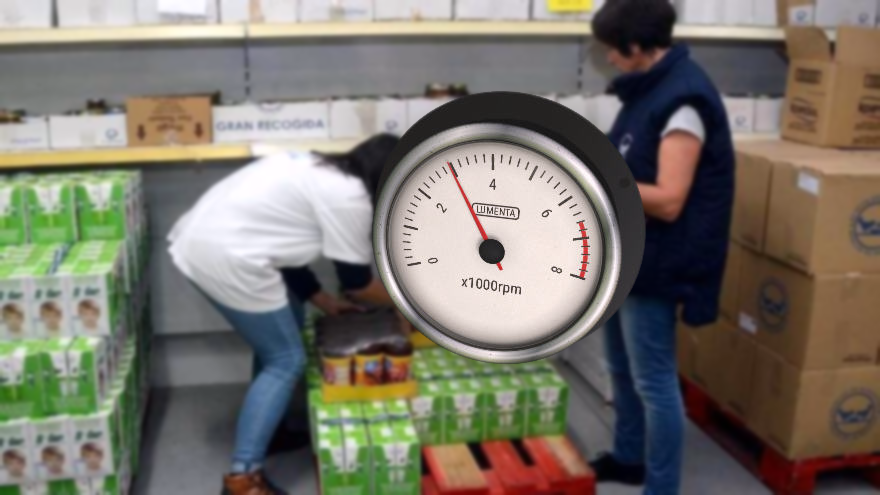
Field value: {"value": 3000, "unit": "rpm"}
